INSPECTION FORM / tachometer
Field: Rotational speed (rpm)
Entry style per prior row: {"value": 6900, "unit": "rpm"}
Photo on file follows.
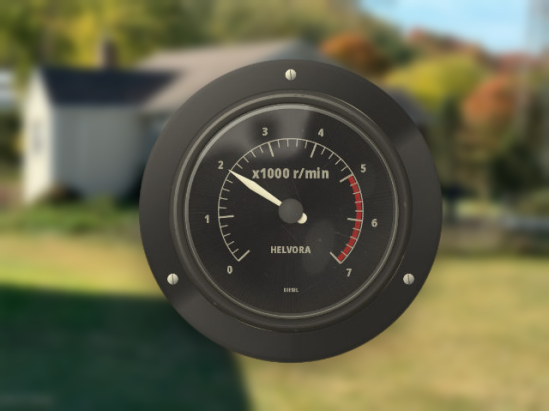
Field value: {"value": 2000, "unit": "rpm"}
